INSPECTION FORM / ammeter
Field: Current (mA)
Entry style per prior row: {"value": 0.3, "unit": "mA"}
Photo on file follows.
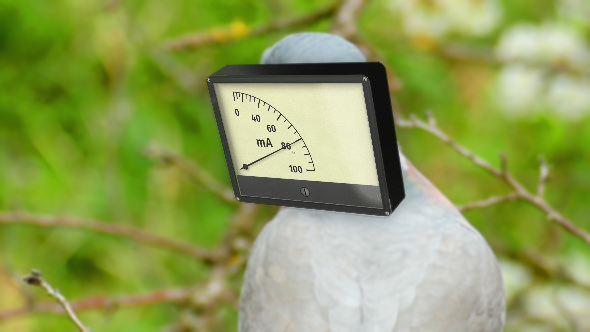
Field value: {"value": 80, "unit": "mA"}
